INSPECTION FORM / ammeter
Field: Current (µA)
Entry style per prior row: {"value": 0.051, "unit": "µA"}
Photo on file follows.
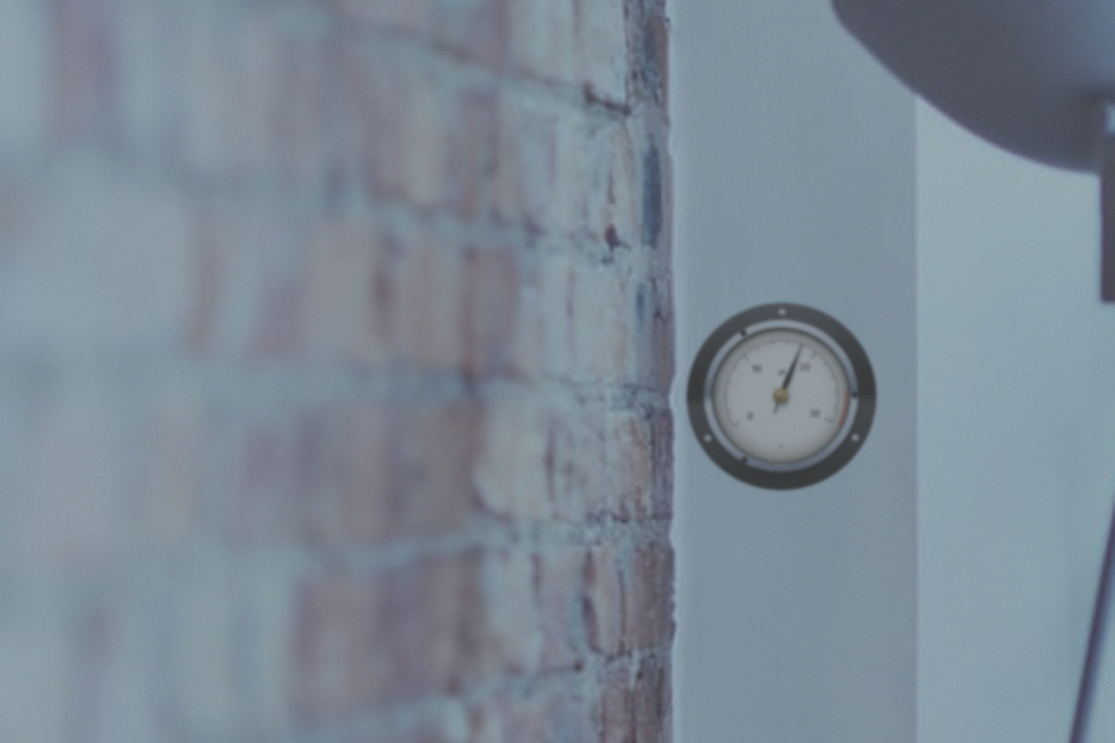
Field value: {"value": 18, "unit": "µA"}
